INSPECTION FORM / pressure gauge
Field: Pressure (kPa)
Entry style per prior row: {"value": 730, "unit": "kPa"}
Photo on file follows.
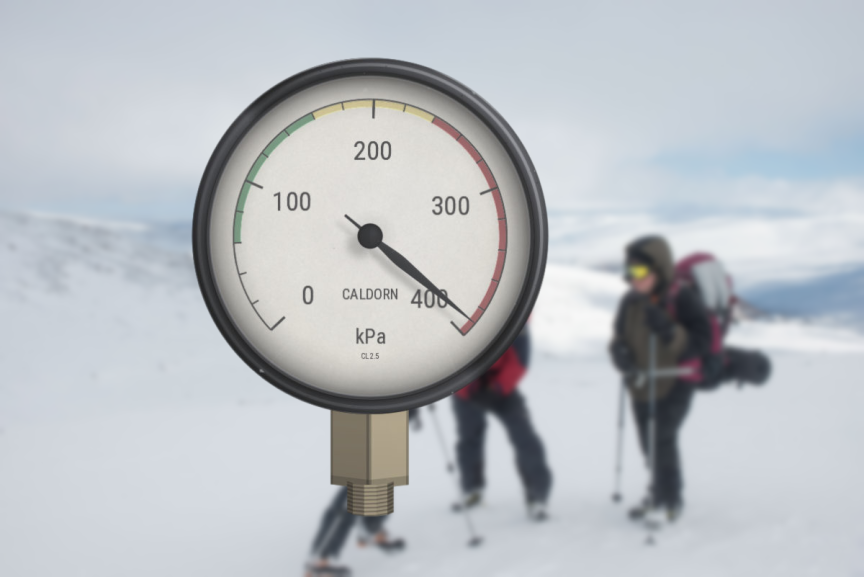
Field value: {"value": 390, "unit": "kPa"}
